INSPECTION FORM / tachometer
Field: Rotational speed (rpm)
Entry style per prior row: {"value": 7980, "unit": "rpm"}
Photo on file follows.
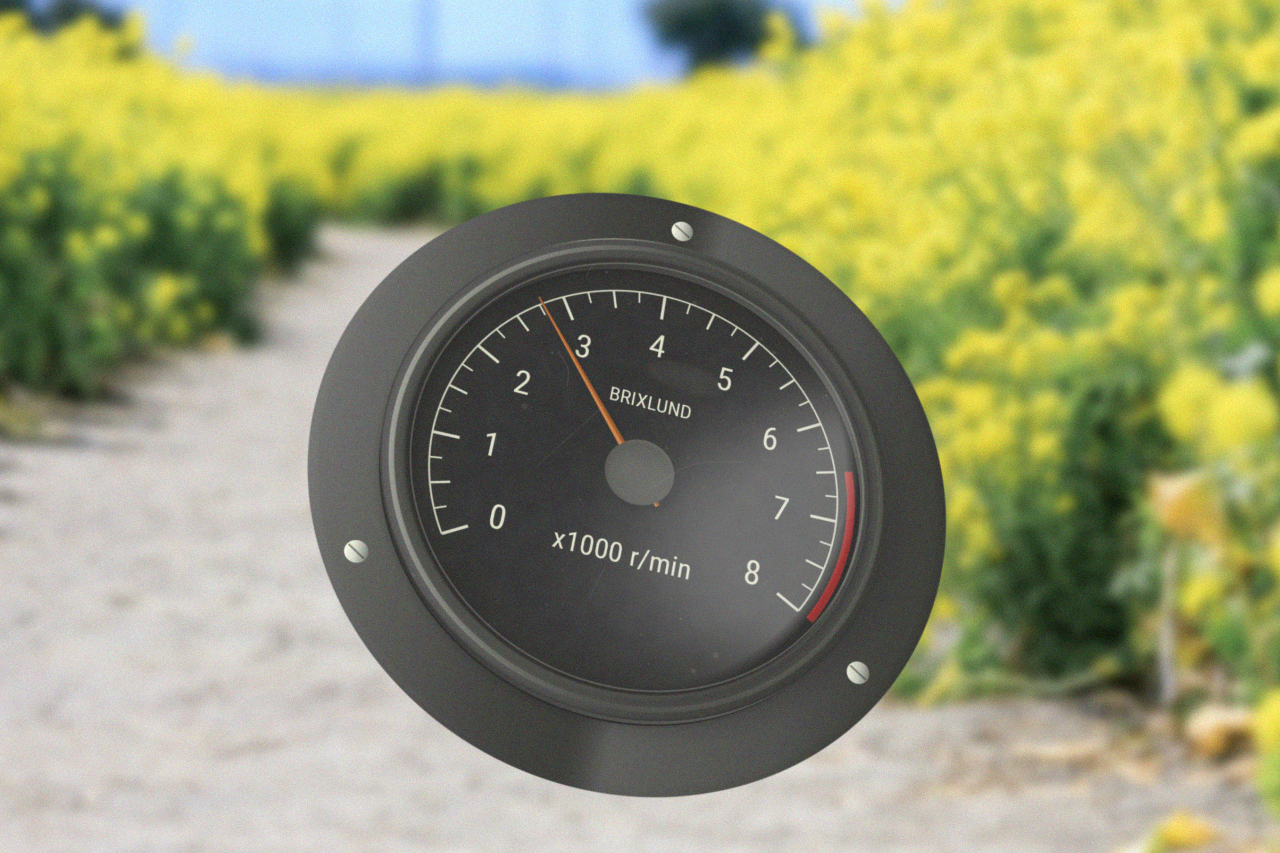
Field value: {"value": 2750, "unit": "rpm"}
